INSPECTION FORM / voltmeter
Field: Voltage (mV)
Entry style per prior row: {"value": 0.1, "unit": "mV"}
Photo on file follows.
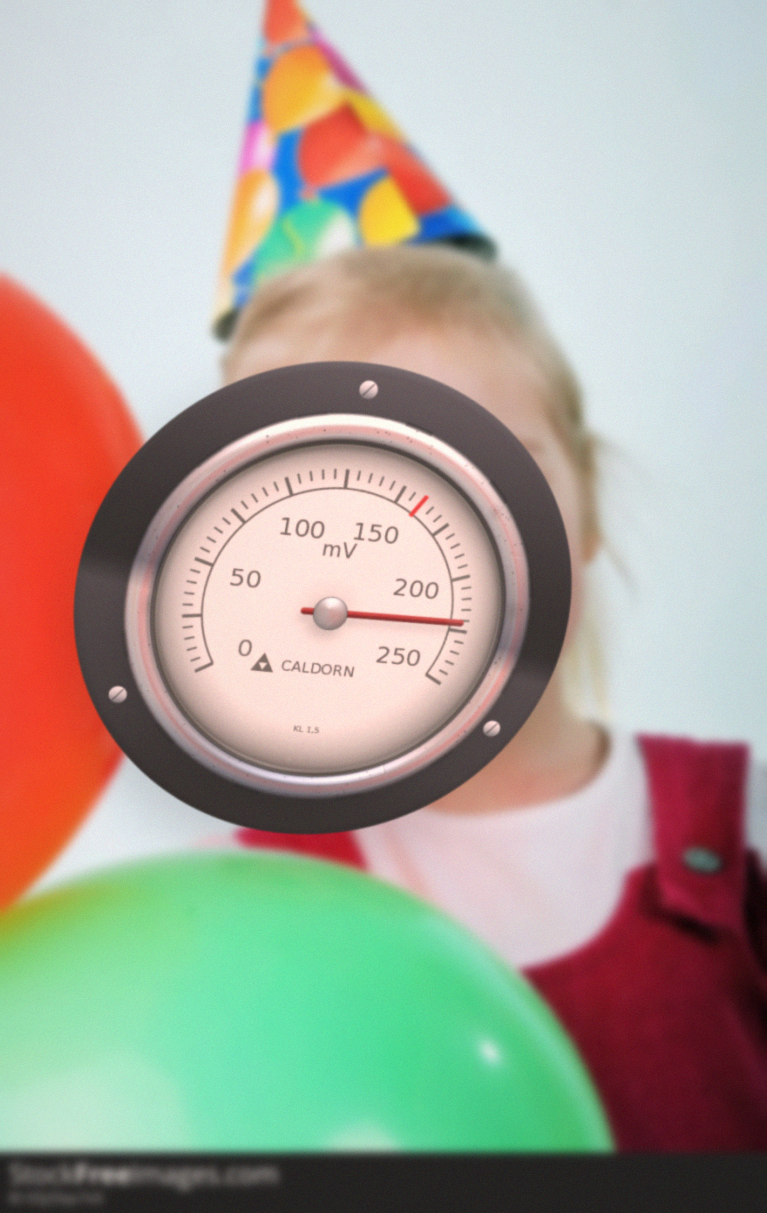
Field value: {"value": 220, "unit": "mV"}
